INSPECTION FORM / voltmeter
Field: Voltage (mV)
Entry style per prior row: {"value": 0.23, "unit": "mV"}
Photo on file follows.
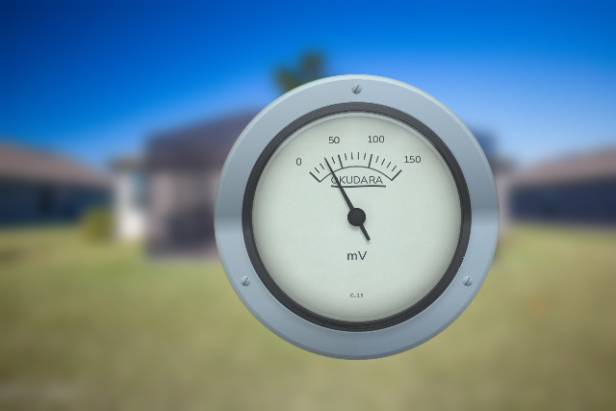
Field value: {"value": 30, "unit": "mV"}
